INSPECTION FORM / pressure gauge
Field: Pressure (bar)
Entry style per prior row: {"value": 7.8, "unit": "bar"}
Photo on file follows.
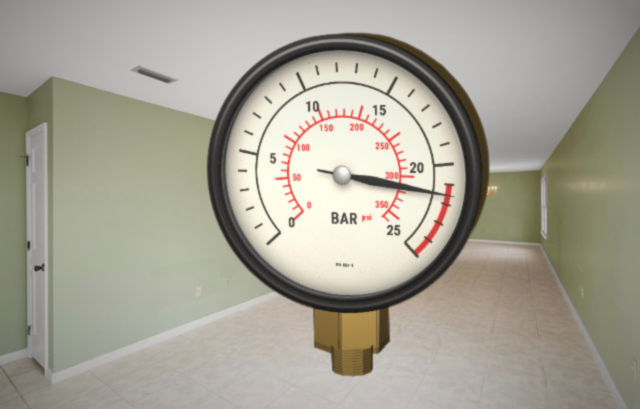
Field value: {"value": 21.5, "unit": "bar"}
